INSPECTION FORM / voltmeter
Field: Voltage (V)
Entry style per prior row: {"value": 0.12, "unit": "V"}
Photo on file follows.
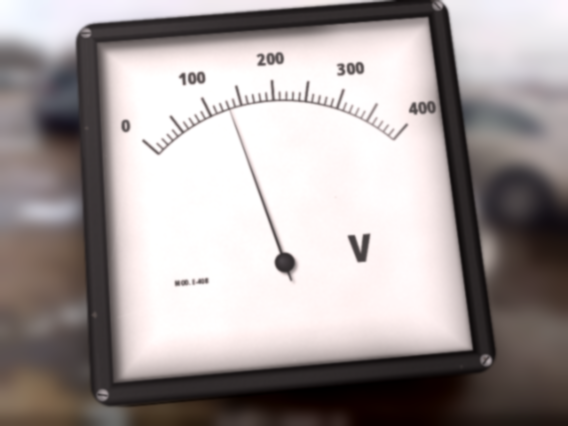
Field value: {"value": 130, "unit": "V"}
